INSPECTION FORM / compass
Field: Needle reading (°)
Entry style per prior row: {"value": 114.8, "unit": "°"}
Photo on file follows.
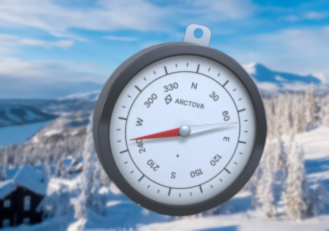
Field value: {"value": 250, "unit": "°"}
